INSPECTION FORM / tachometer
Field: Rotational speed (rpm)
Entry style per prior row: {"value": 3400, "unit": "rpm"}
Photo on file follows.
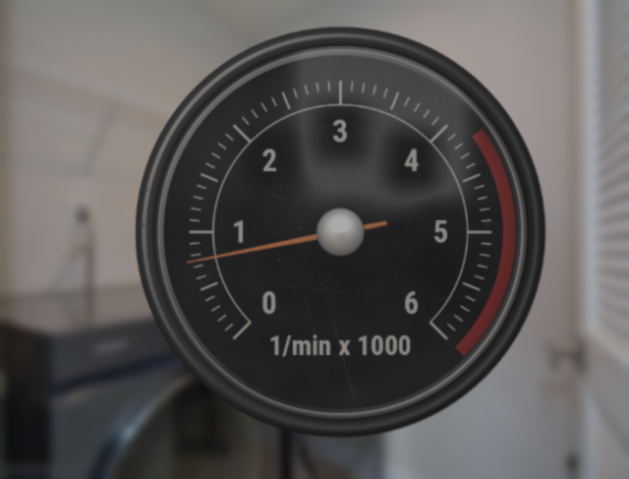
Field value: {"value": 750, "unit": "rpm"}
